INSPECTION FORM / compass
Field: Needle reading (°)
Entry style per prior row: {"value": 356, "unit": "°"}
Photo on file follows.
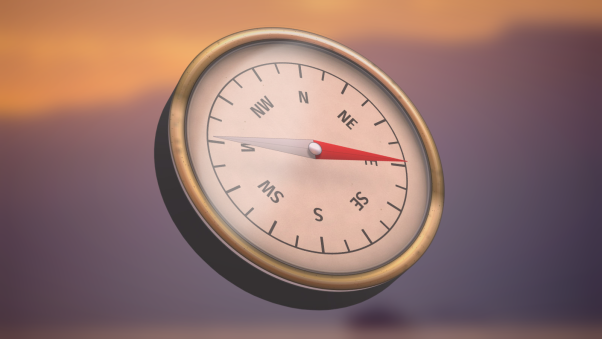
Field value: {"value": 90, "unit": "°"}
